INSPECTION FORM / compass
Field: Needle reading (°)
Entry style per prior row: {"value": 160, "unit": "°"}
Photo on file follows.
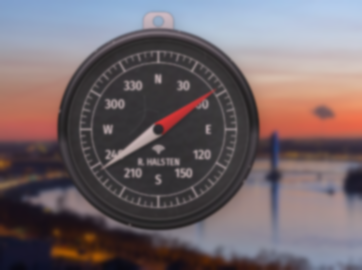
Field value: {"value": 55, "unit": "°"}
